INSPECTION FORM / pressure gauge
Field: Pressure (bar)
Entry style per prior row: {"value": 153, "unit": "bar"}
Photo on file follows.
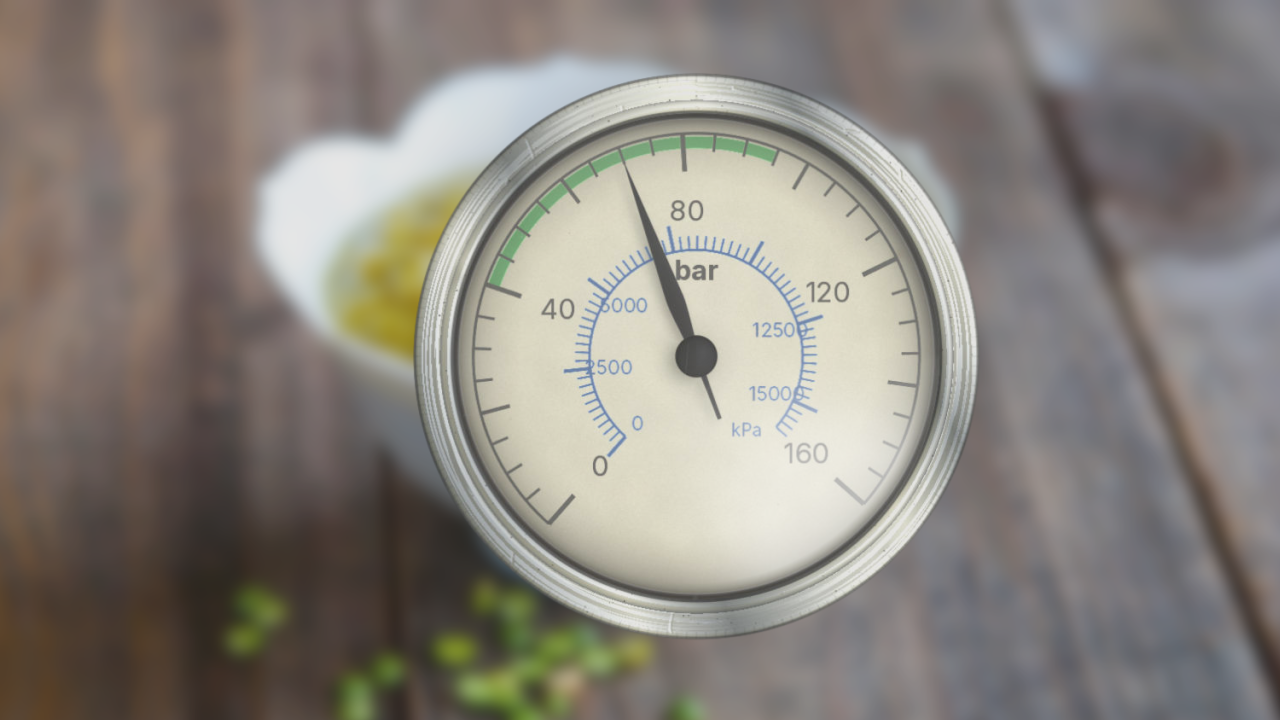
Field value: {"value": 70, "unit": "bar"}
